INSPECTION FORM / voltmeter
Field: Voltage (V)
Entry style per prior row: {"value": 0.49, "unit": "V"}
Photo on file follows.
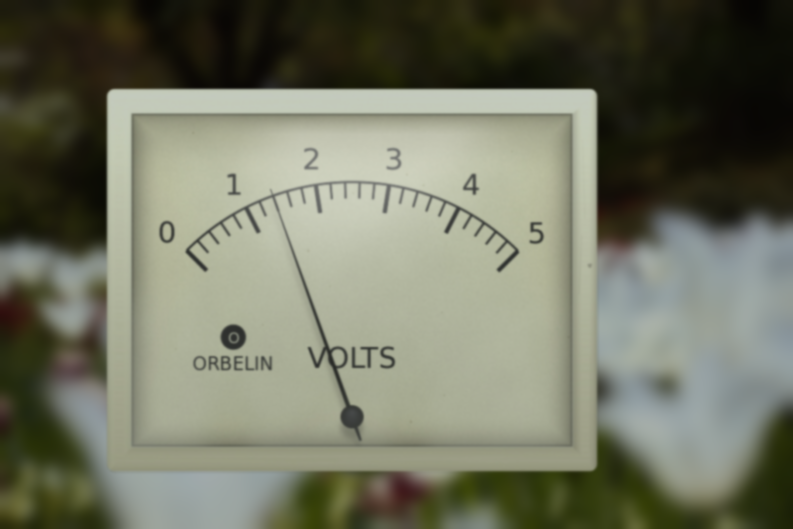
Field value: {"value": 1.4, "unit": "V"}
